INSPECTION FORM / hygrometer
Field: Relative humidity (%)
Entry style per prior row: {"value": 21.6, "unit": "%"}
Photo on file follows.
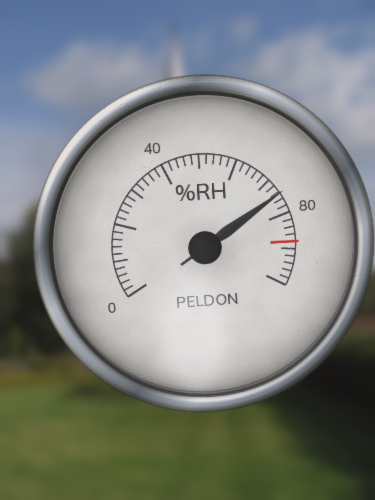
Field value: {"value": 74, "unit": "%"}
